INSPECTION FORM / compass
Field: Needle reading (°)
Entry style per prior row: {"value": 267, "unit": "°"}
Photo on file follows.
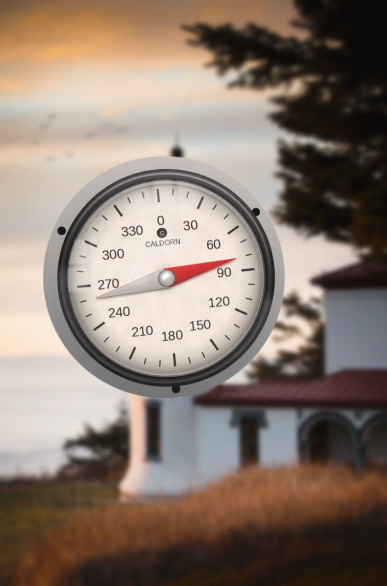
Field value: {"value": 80, "unit": "°"}
